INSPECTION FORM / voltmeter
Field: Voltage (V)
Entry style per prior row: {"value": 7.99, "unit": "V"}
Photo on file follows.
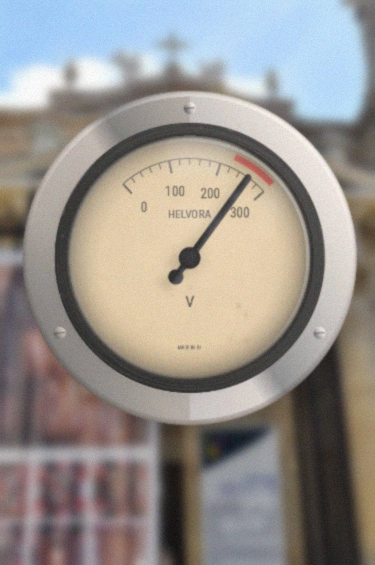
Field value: {"value": 260, "unit": "V"}
